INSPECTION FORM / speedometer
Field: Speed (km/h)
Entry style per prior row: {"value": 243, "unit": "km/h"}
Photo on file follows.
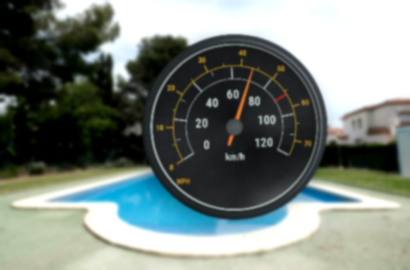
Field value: {"value": 70, "unit": "km/h"}
